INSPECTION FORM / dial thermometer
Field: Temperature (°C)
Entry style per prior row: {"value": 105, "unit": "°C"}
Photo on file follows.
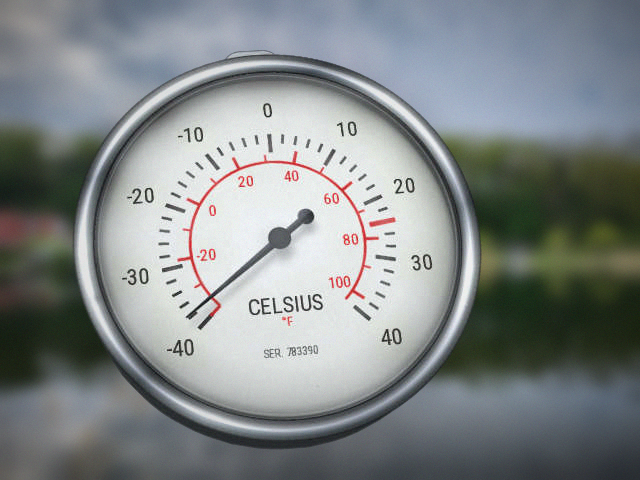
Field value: {"value": -38, "unit": "°C"}
